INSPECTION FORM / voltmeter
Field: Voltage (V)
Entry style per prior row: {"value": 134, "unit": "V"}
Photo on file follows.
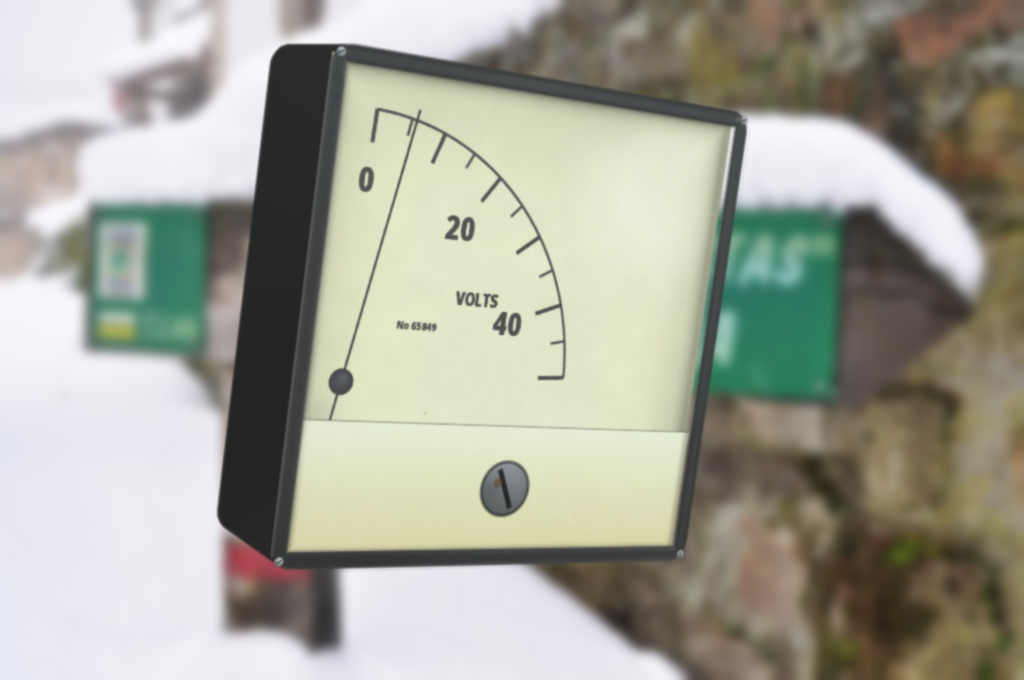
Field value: {"value": 5, "unit": "V"}
